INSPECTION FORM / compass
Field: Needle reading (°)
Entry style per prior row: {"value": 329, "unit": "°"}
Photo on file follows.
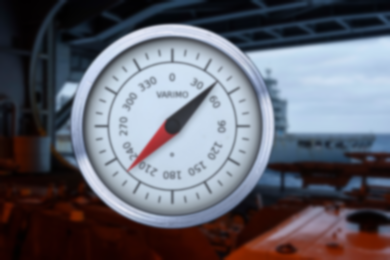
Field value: {"value": 225, "unit": "°"}
